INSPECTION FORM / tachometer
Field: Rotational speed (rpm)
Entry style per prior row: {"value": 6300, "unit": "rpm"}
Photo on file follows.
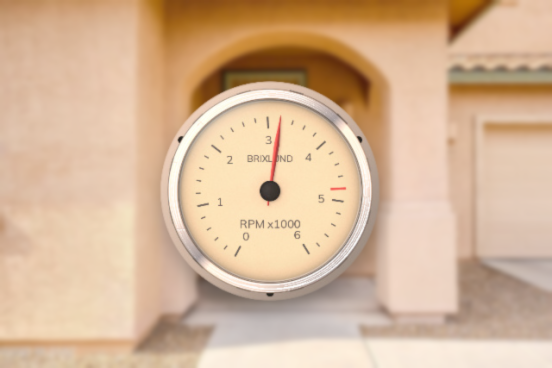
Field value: {"value": 3200, "unit": "rpm"}
